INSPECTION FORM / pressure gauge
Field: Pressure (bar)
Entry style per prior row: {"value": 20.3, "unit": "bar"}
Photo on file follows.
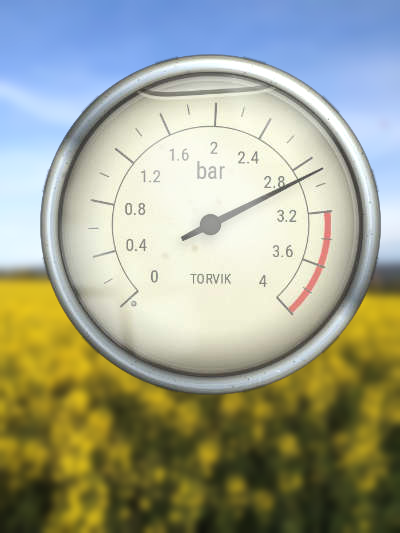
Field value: {"value": 2.9, "unit": "bar"}
